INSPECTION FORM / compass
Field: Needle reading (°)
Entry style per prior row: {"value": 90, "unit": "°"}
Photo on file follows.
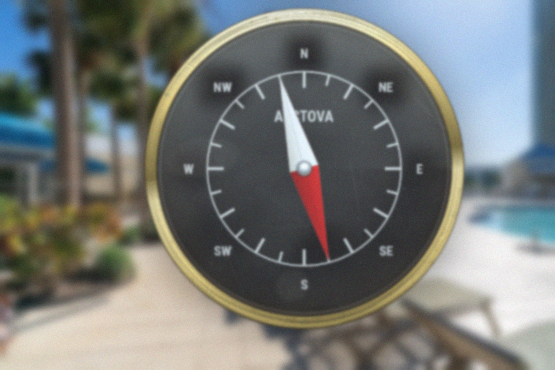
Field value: {"value": 165, "unit": "°"}
